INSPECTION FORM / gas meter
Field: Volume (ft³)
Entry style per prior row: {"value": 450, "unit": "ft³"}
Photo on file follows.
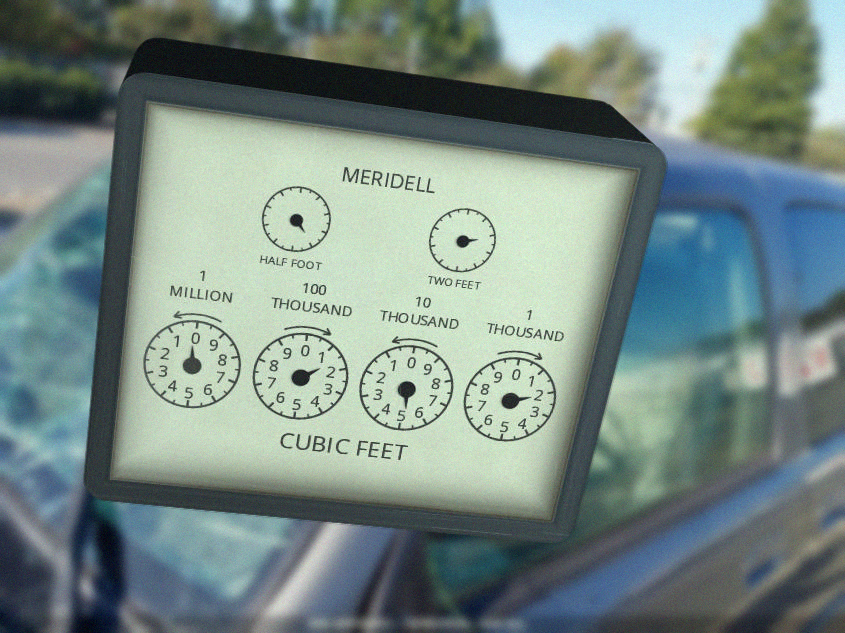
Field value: {"value": 15200, "unit": "ft³"}
